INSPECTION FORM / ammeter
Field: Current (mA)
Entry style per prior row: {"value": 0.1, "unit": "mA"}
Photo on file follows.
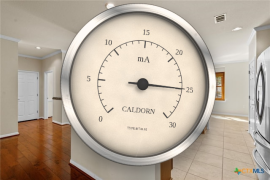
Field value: {"value": 25, "unit": "mA"}
